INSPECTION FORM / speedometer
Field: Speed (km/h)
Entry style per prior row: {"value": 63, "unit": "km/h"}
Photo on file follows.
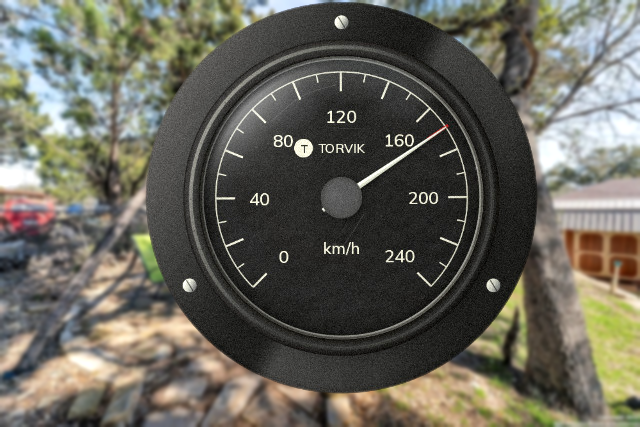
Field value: {"value": 170, "unit": "km/h"}
